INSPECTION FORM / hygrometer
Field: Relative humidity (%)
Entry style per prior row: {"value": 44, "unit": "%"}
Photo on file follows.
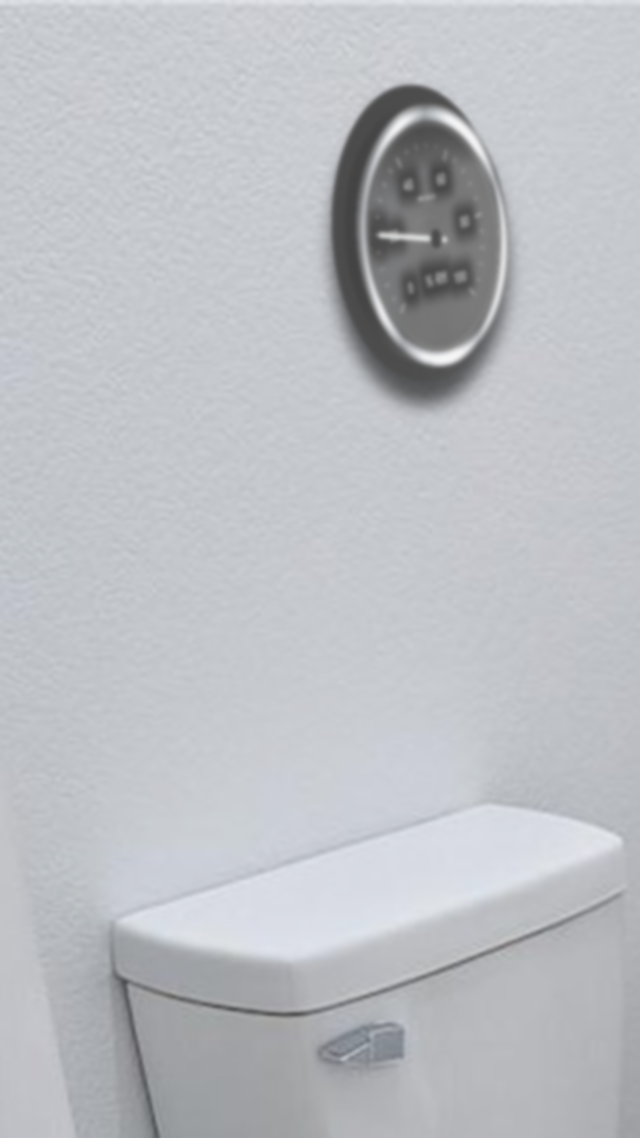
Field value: {"value": 20, "unit": "%"}
